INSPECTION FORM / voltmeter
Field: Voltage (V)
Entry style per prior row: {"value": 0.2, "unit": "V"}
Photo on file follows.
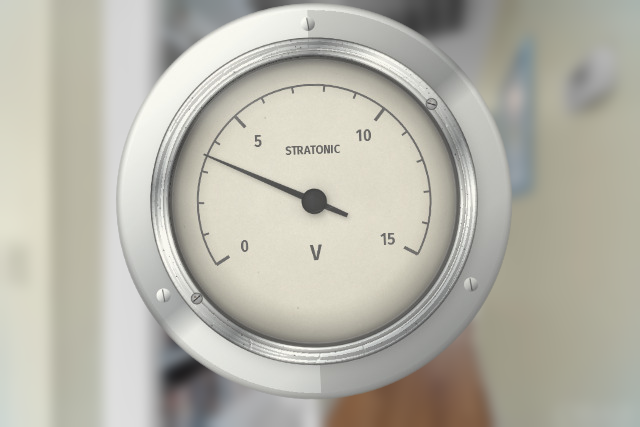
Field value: {"value": 3.5, "unit": "V"}
